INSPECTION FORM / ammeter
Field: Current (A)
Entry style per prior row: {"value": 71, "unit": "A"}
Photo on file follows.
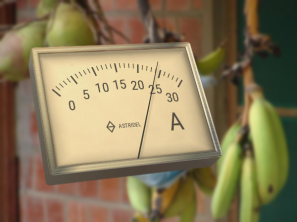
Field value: {"value": 24, "unit": "A"}
